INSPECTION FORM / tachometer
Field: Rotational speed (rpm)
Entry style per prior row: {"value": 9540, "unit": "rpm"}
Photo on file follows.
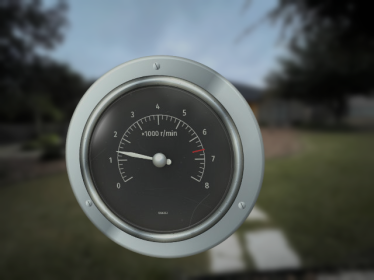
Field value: {"value": 1400, "unit": "rpm"}
